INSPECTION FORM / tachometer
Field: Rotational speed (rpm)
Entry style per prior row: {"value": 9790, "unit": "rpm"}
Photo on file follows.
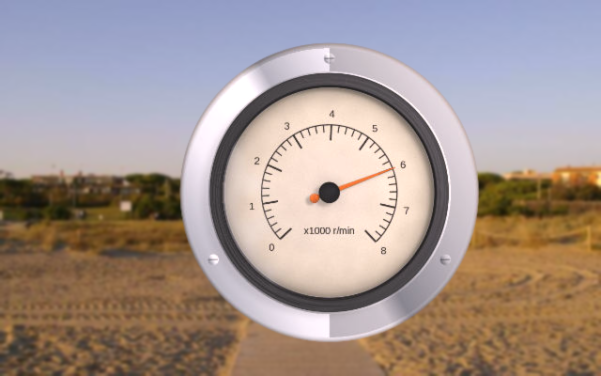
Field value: {"value": 6000, "unit": "rpm"}
